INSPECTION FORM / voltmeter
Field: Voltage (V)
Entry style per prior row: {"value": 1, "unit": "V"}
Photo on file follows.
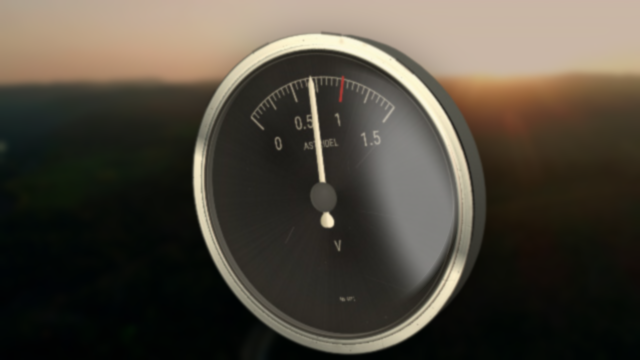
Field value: {"value": 0.75, "unit": "V"}
